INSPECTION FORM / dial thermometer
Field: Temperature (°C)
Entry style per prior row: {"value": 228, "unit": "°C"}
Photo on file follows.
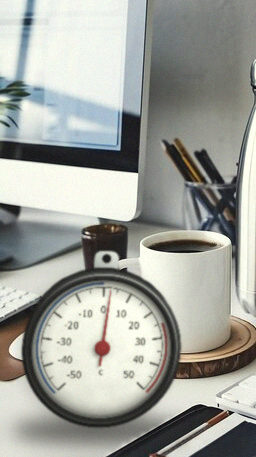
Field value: {"value": 2.5, "unit": "°C"}
